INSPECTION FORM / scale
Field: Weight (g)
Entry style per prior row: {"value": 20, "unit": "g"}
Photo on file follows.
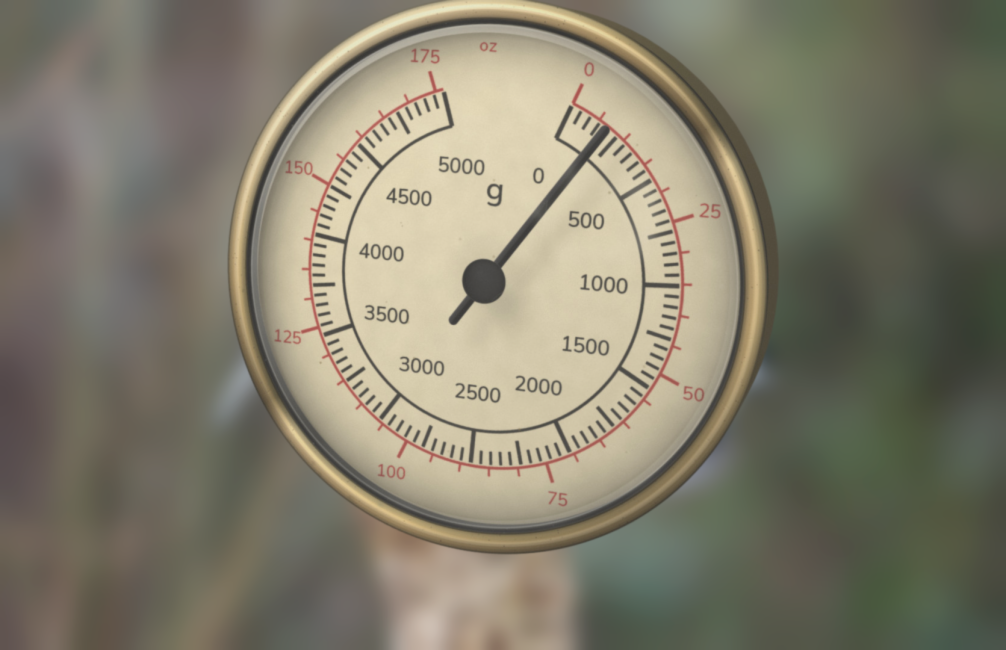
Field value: {"value": 200, "unit": "g"}
